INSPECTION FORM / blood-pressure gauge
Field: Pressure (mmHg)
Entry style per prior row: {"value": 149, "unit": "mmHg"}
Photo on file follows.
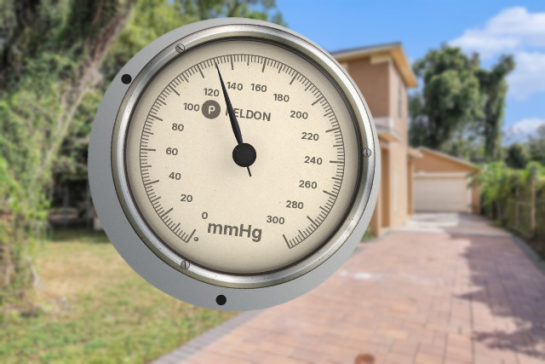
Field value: {"value": 130, "unit": "mmHg"}
